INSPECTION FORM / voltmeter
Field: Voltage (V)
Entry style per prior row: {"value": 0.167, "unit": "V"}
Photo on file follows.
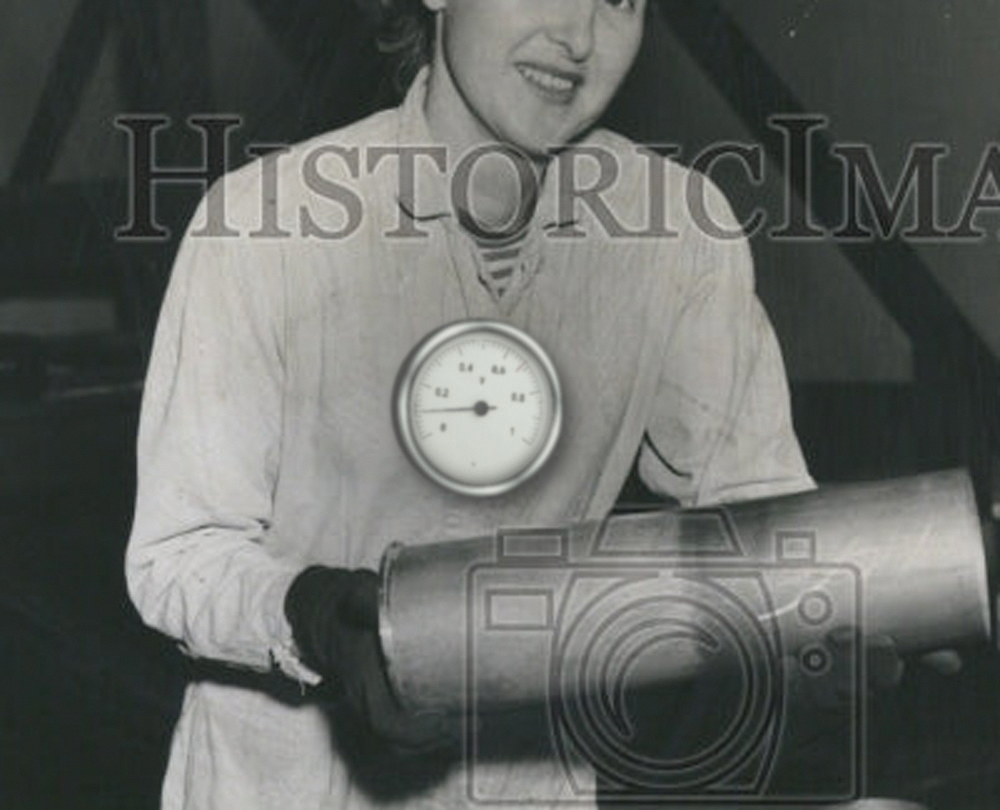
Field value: {"value": 0.1, "unit": "V"}
